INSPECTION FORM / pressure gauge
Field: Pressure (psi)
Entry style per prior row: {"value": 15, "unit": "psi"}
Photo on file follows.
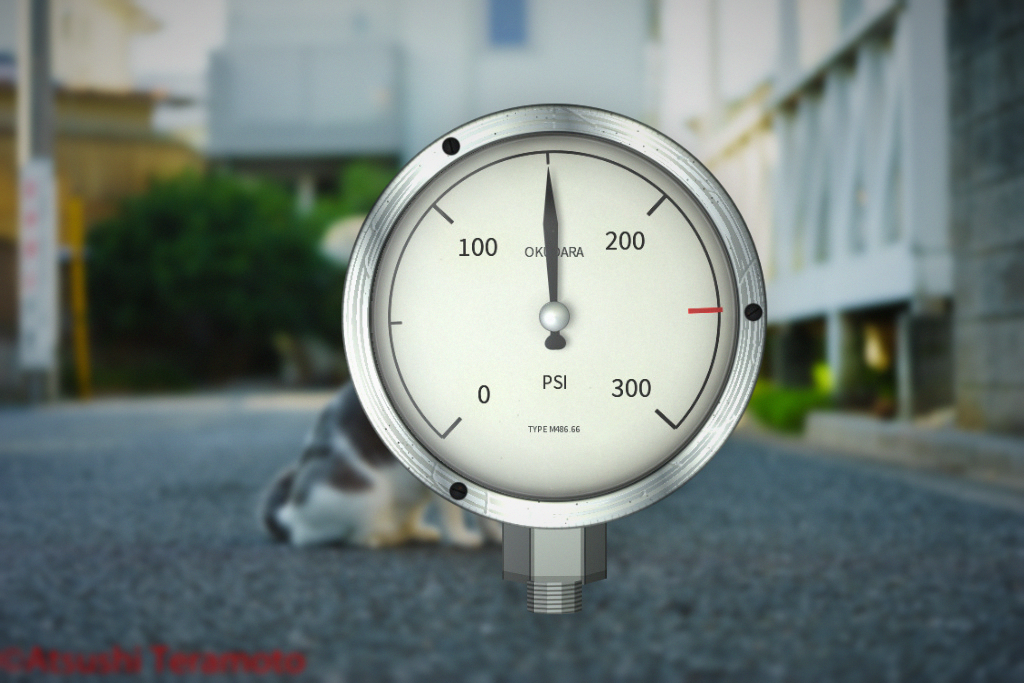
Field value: {"value": 150, "unit": "psi"}
